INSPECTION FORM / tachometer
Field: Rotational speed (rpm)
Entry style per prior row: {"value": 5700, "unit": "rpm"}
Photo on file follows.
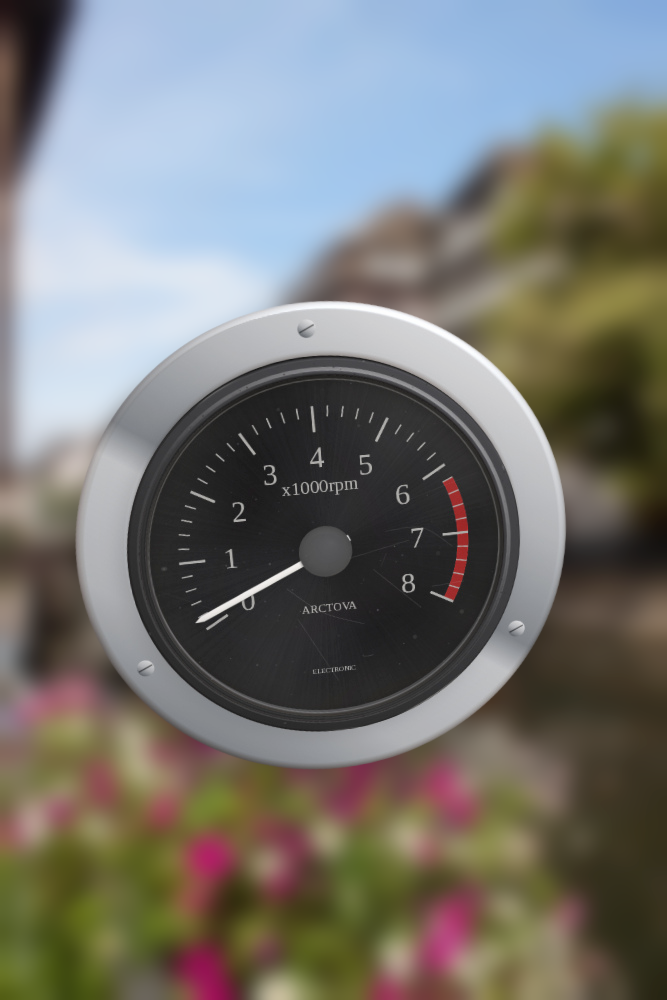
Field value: {"value": 200, "unit": "rpm"}
